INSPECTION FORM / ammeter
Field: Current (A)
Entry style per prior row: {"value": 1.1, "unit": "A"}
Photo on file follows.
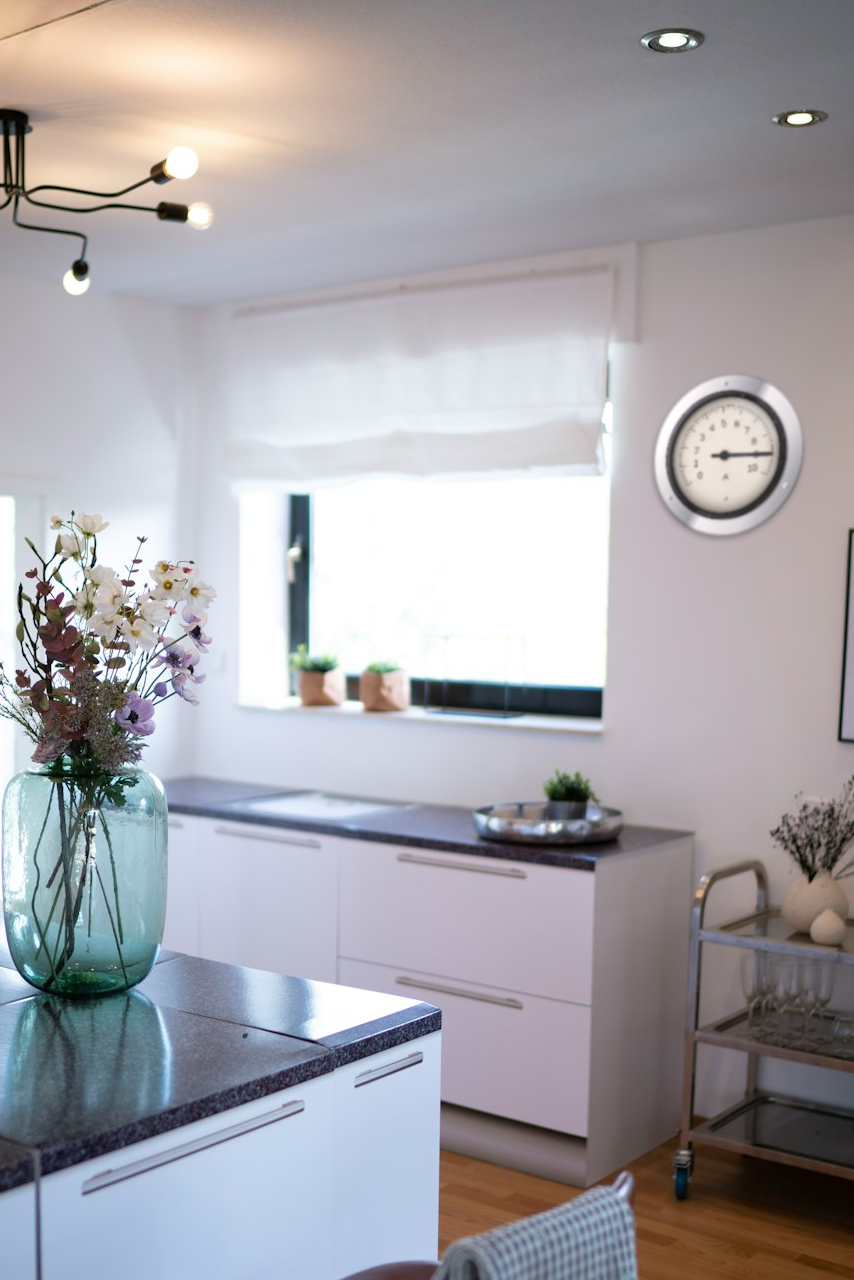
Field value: {"value": 9, "unit": "A"}
